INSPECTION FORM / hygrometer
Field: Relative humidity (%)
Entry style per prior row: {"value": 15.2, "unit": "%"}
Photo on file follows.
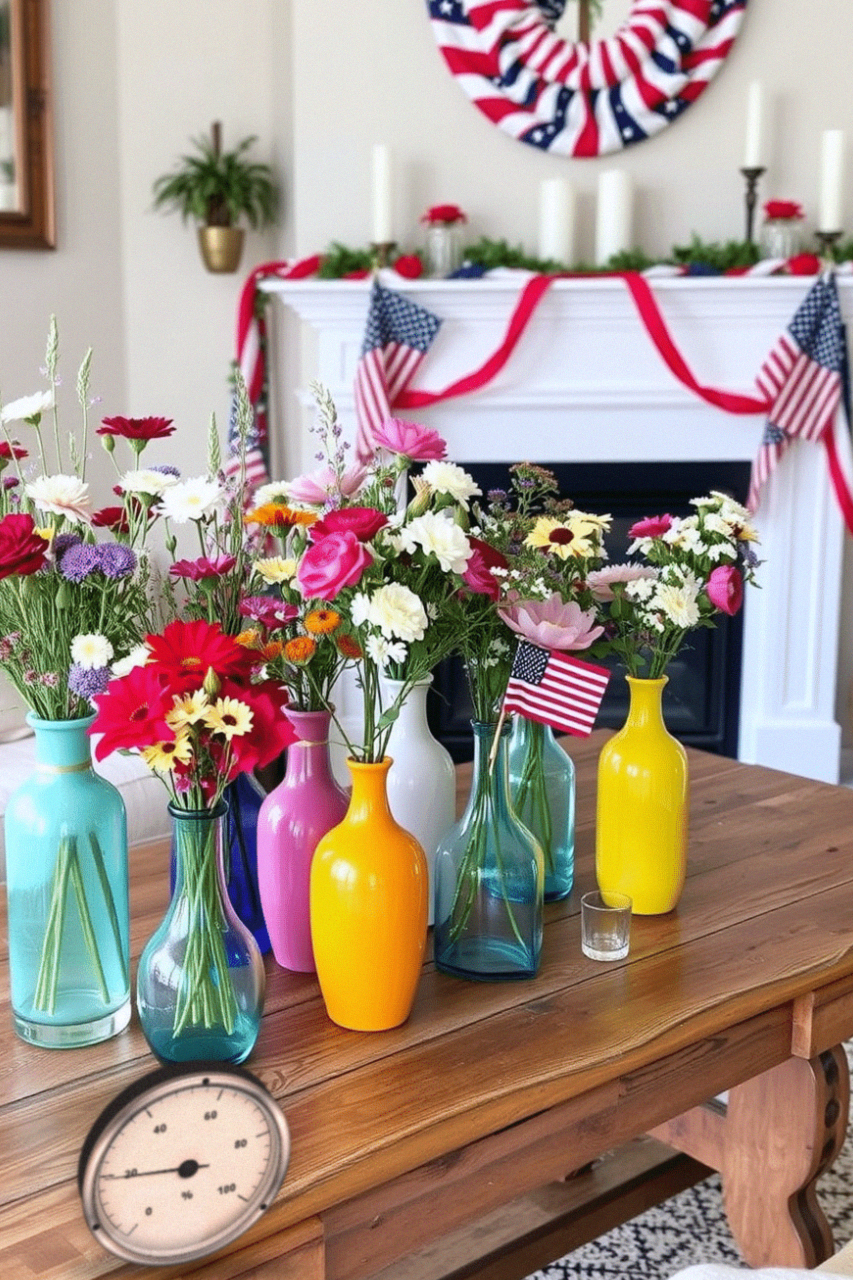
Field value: {"value": 20, "unit": "%"}
